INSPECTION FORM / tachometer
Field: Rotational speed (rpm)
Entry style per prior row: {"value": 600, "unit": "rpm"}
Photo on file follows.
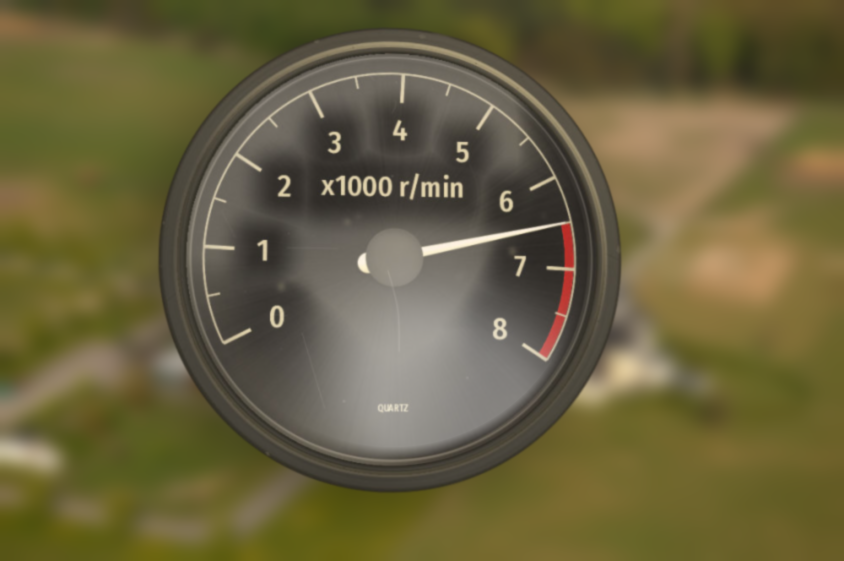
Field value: {"value": 6500, "unit": "rpm"}
